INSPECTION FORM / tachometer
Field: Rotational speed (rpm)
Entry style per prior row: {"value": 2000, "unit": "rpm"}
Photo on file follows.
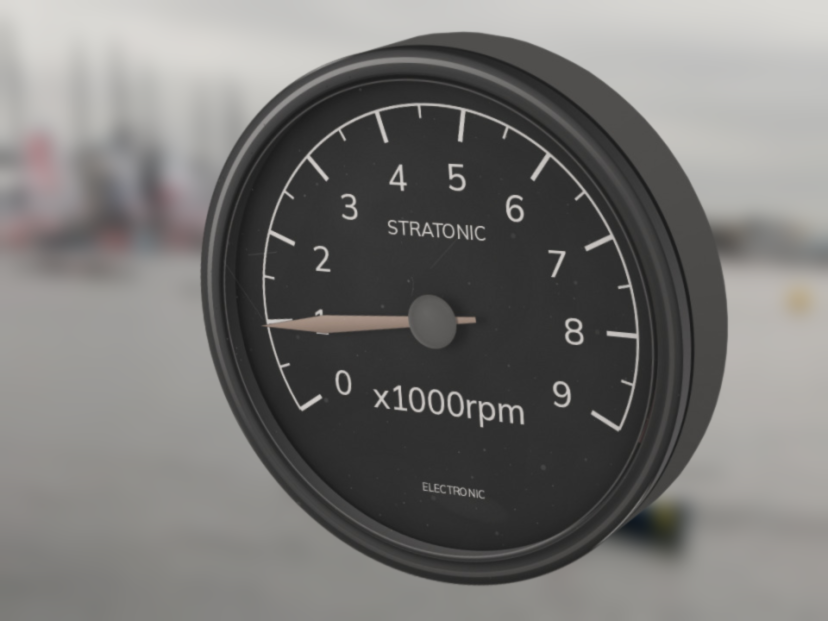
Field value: {"value": 1000, "unit": "rpm"}
